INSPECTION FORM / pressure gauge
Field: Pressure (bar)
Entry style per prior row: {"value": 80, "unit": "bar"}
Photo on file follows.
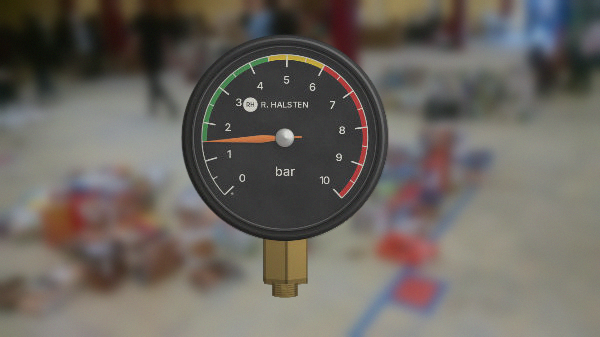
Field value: {"value": 1.5, "unit": "bar"}
